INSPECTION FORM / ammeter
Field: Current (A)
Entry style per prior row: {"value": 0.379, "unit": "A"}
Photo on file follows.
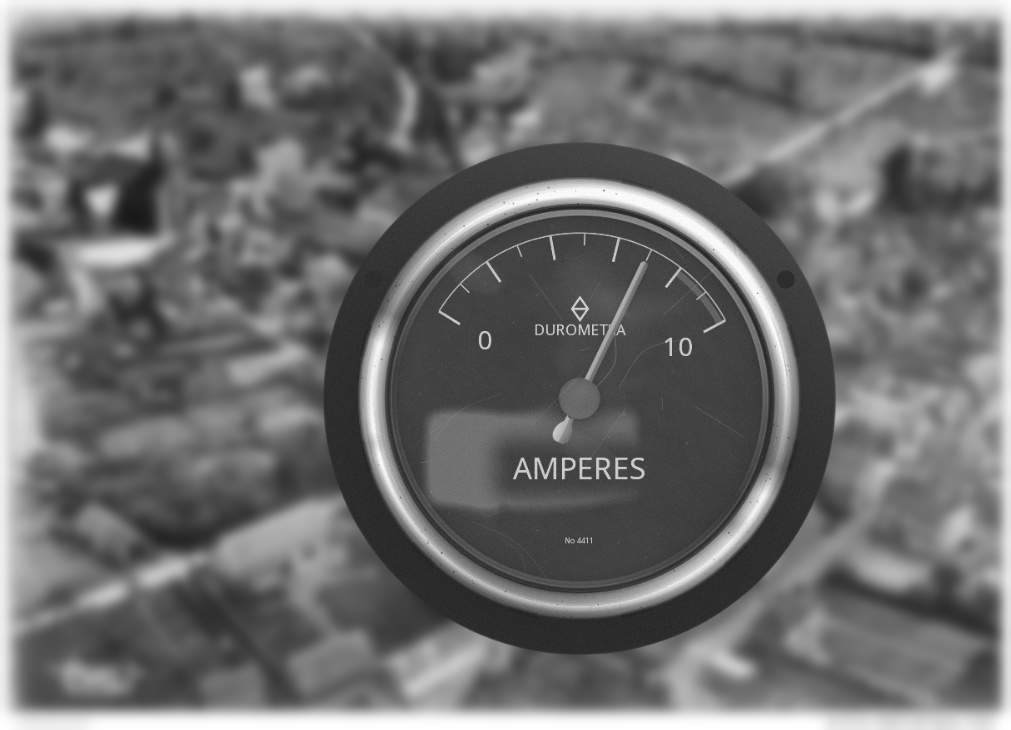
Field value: {"value": 7, "unit": "A"}
